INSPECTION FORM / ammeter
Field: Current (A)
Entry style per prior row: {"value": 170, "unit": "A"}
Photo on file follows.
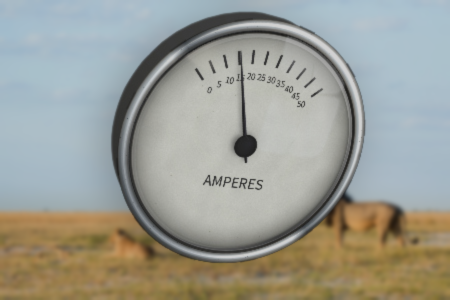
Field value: {"value": 15, "unit": "A"}
